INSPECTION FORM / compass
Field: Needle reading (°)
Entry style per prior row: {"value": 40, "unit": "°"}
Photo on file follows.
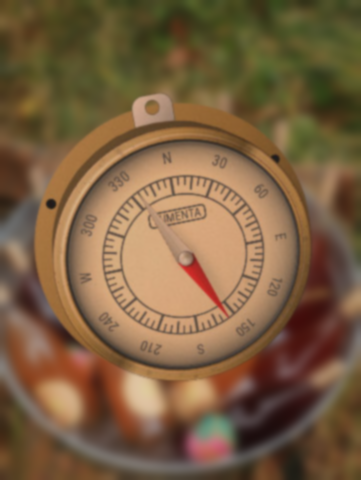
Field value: {"value": 155, "unit": "°"}
